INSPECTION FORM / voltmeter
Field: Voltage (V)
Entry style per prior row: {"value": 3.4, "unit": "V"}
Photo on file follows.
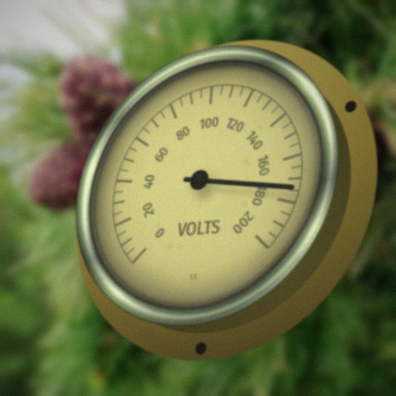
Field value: {"value": 175, "unit": "V"}
